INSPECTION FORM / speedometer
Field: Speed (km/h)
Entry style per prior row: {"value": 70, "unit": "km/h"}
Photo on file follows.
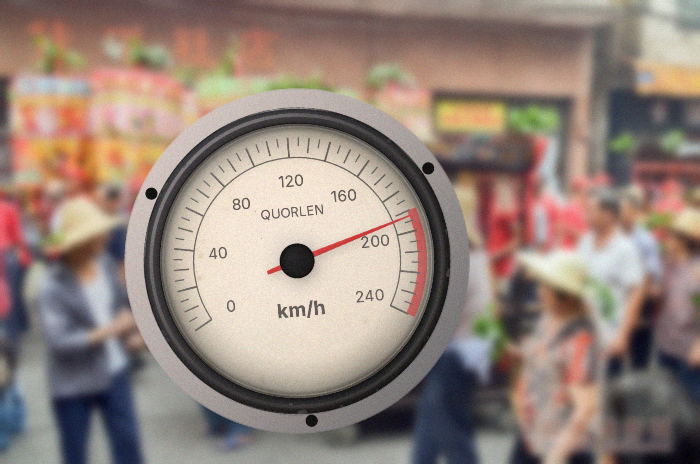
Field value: {"value": 192.5, "unit": "km/h"}
